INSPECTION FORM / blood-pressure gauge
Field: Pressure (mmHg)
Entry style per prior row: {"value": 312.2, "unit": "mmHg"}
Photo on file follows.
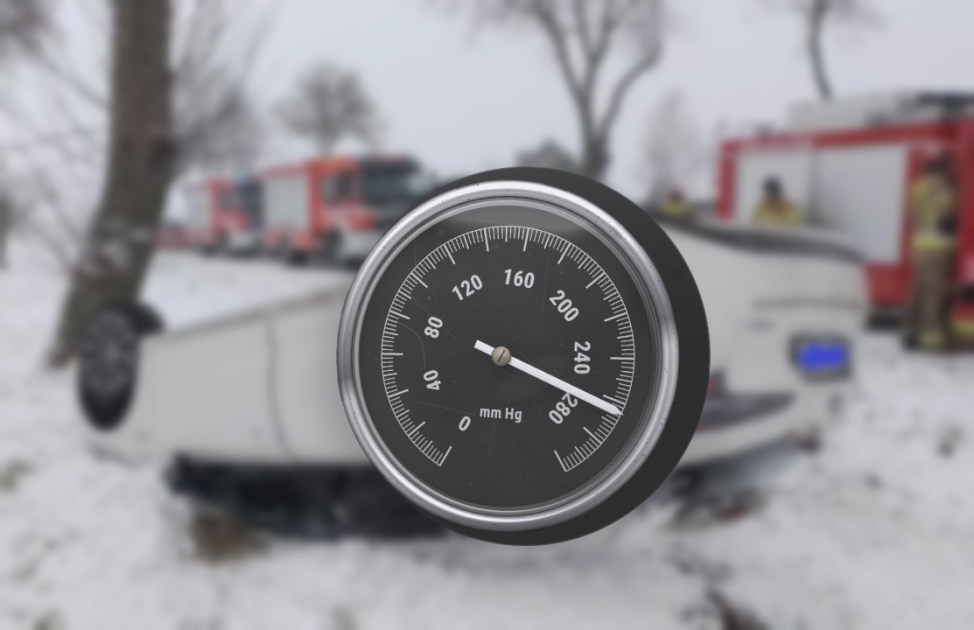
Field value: {"value": 264, "unit": "mmHg"}
